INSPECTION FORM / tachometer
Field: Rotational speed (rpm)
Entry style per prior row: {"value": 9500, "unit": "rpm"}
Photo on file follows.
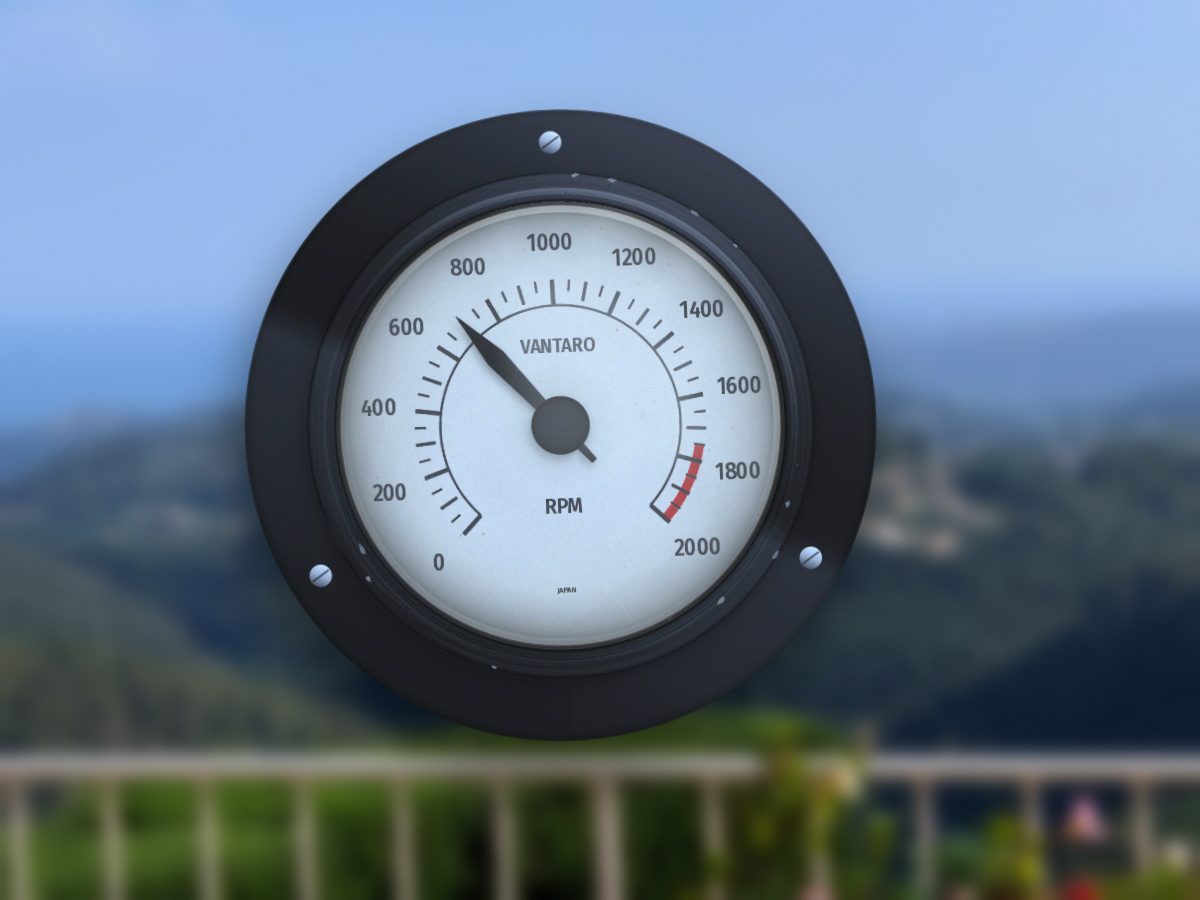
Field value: {"value": 700, "unit": "rpm"}
